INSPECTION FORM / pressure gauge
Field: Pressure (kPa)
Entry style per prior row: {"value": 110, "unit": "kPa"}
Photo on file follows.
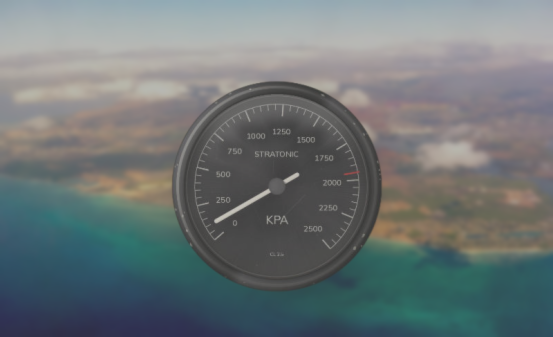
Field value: {"value": 100, "unit": "kPa"}
